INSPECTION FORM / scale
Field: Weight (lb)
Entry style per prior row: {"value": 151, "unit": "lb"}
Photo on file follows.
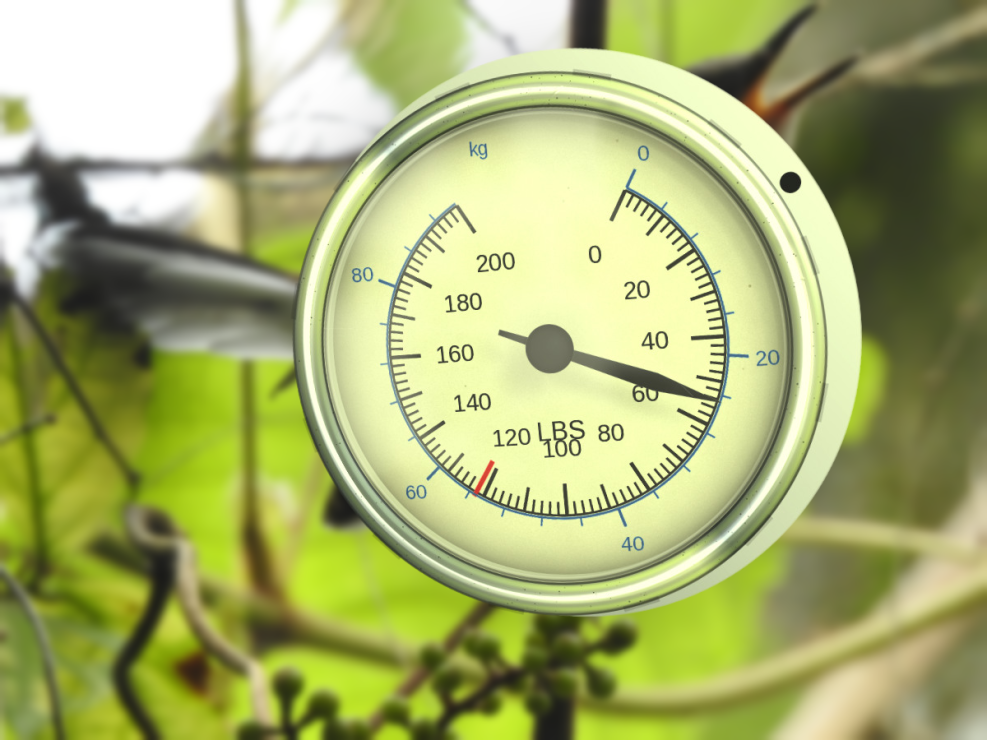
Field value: {"value": 54, "unit": "lb"}
